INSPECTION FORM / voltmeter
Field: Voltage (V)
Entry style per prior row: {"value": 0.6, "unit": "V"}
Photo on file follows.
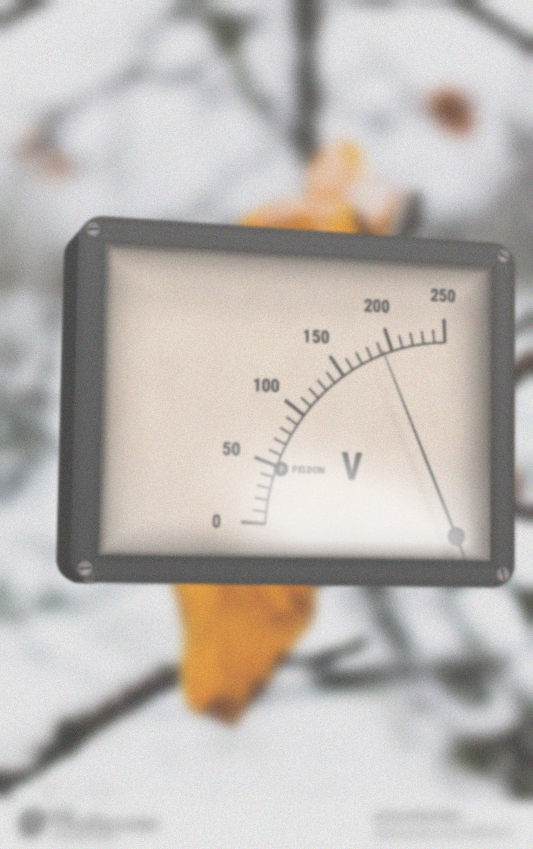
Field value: {"value": 190, "unit": "V"}
